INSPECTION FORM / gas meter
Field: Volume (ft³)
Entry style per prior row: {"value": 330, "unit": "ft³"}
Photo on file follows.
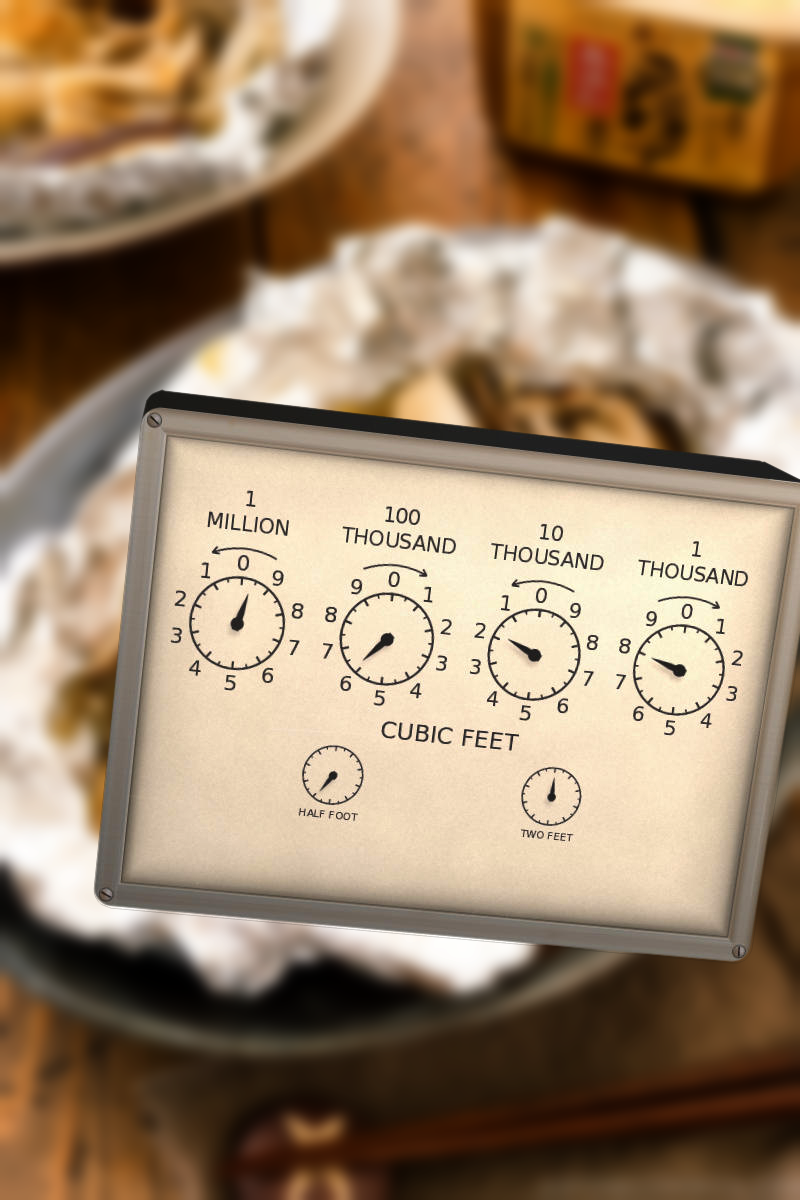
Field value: {"value": 961800, "unit": "ft³"}
